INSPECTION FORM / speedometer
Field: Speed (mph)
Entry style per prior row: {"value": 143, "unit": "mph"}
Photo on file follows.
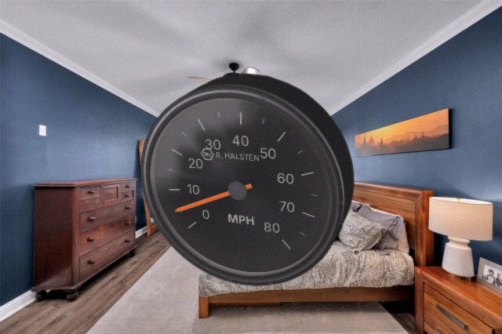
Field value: {"value": 5, "unit": "mph"}
